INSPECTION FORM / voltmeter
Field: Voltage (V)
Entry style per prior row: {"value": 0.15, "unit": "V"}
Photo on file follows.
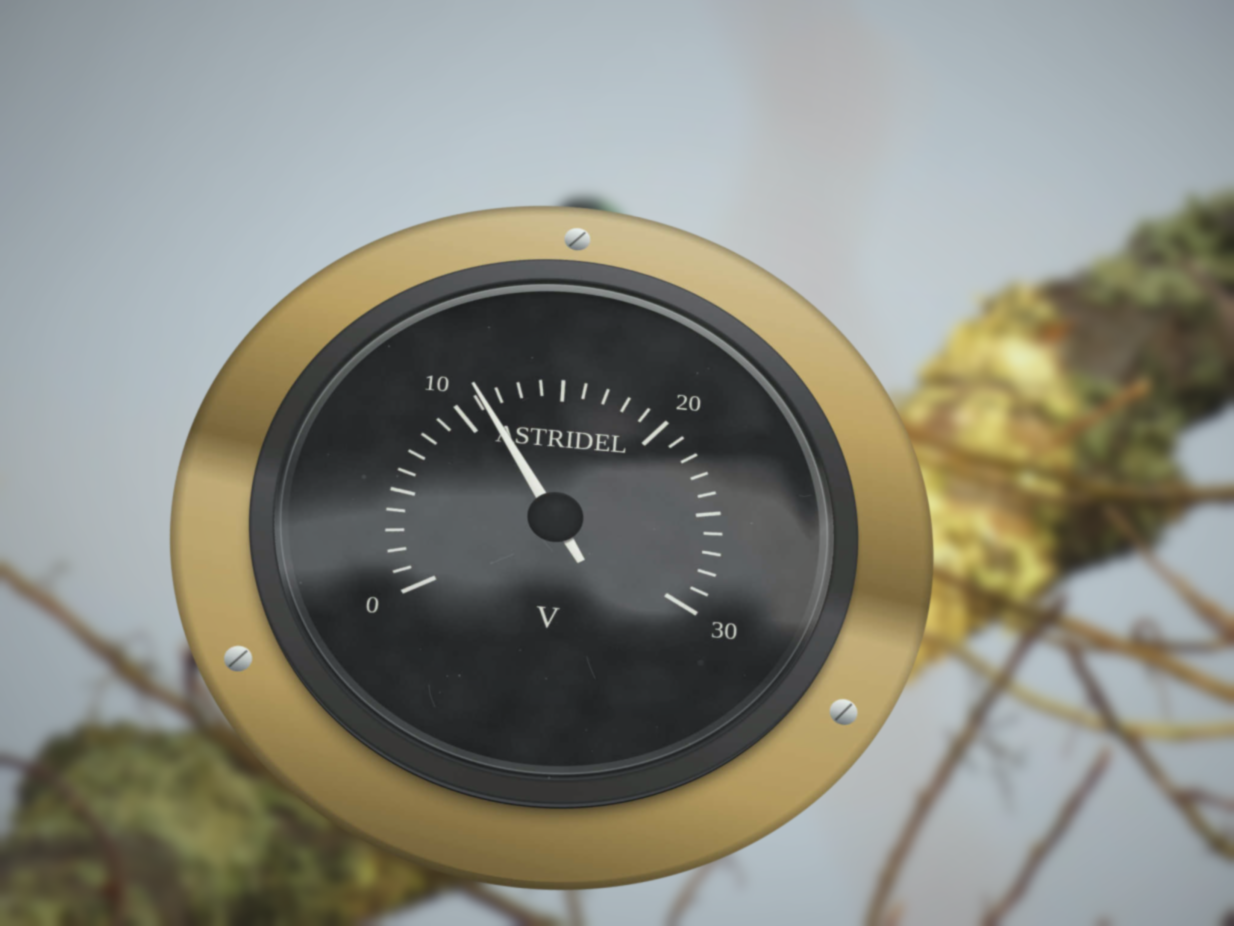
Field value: {"value": 11, "unit": "V"}
